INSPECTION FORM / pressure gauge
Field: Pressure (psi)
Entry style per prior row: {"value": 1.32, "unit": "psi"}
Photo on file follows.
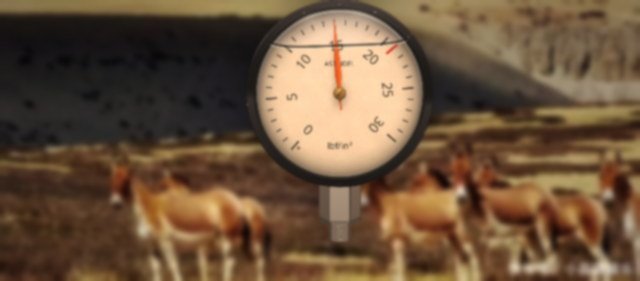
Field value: {"value": 15, "unit": "psi"}
